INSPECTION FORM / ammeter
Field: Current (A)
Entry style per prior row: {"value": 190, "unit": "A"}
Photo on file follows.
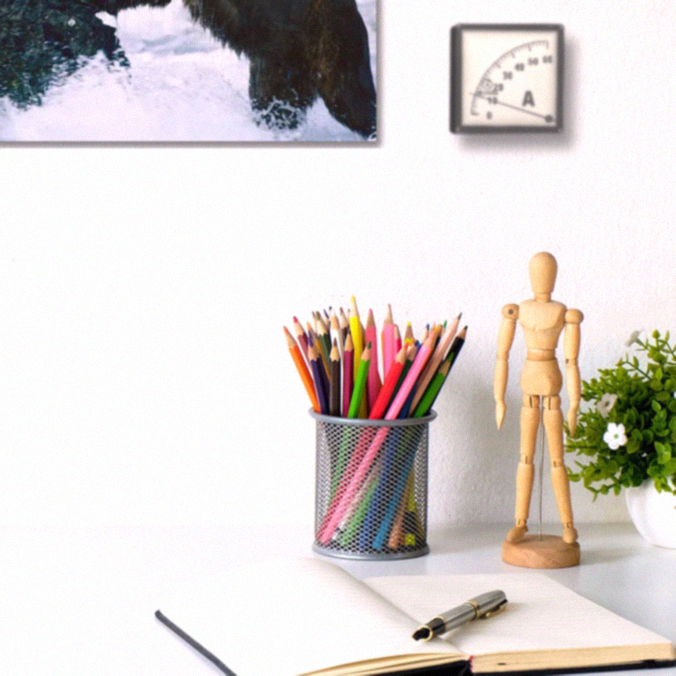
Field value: {"value": 10, "unit": "A"}
